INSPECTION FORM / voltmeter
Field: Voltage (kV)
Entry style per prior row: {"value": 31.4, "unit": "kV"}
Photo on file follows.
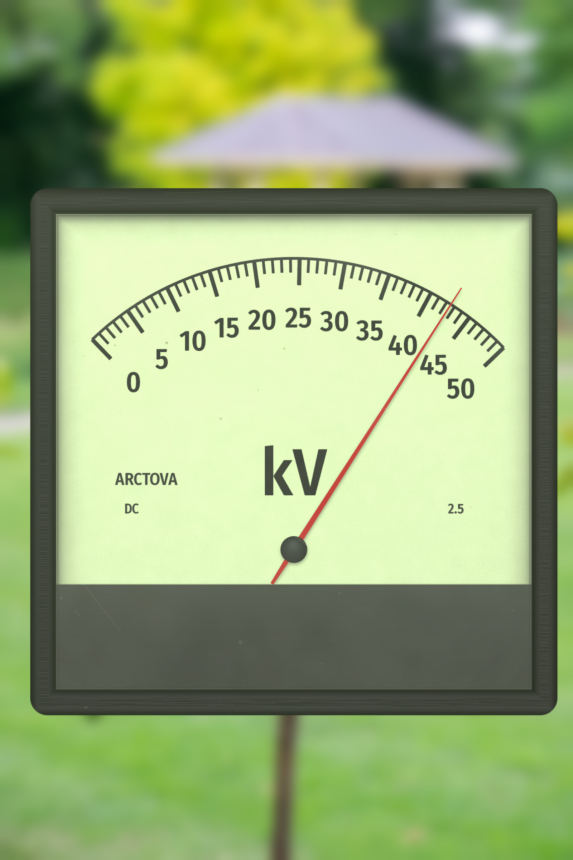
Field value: {"value": 42.5, "unit": "kV"}
